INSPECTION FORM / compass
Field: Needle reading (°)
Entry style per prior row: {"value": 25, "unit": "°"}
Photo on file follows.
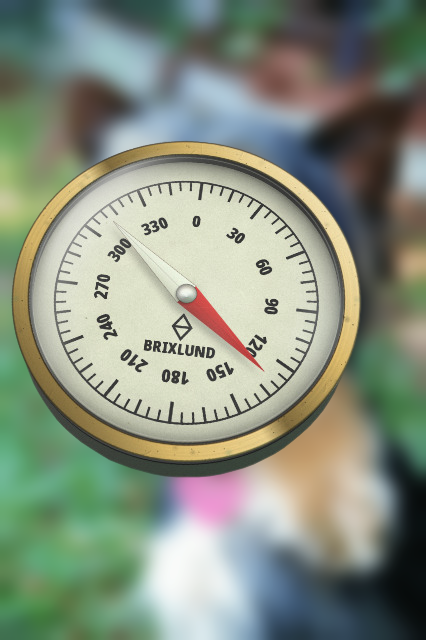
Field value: {"value": 130, "unit": "°"}
